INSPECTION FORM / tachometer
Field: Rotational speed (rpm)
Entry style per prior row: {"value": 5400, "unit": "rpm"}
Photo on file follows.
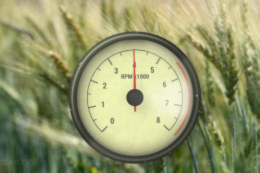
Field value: {"value": 4000, "unit": "rpm"}
